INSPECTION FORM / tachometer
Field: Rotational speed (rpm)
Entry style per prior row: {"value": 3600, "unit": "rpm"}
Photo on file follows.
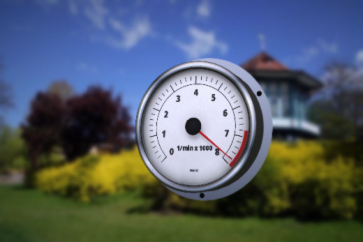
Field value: {"value": 7800, "unit": "rpm"}
